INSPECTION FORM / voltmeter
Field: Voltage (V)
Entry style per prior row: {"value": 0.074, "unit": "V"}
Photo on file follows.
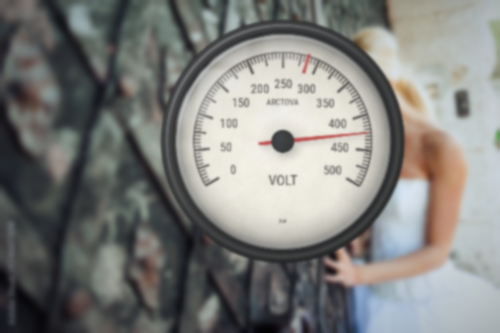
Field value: {"value": 425, "unit": "V"}
